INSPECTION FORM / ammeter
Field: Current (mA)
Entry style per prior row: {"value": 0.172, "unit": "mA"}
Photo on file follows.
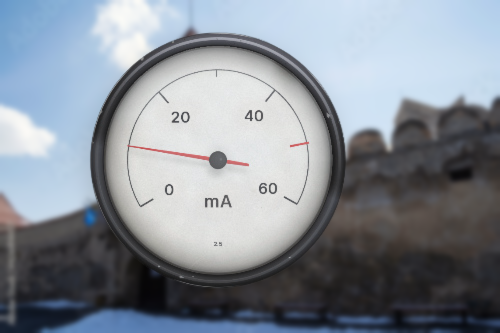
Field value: {"value": 10, "unit": "mA"}
